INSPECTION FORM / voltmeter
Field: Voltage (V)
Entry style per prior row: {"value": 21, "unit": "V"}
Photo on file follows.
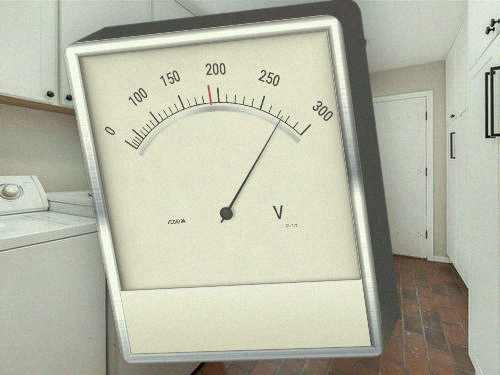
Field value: {"value": 275, "unit": "V"}
